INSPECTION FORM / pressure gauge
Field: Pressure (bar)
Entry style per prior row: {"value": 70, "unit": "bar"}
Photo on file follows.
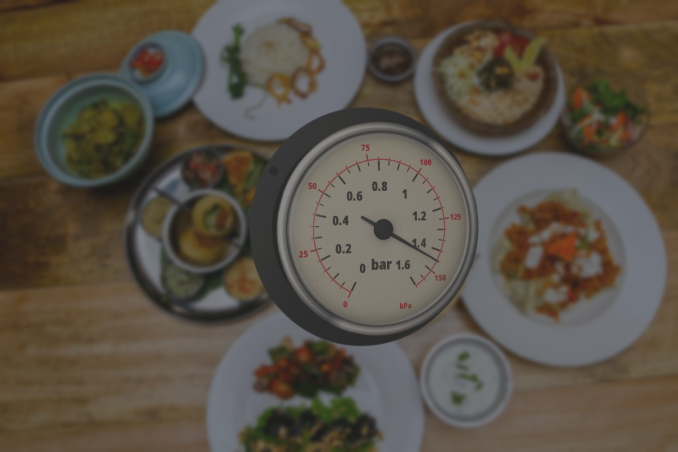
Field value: {"value": 1.45, "unit": "bar"}
